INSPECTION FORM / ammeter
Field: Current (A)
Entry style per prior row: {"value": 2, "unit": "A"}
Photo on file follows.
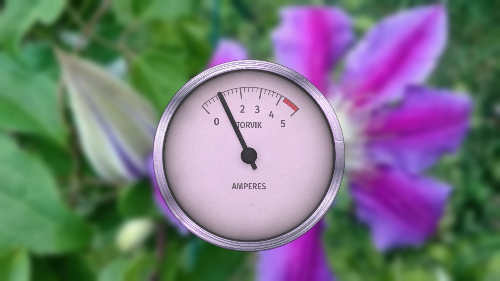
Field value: {"value": 1, "unit": "A"}
